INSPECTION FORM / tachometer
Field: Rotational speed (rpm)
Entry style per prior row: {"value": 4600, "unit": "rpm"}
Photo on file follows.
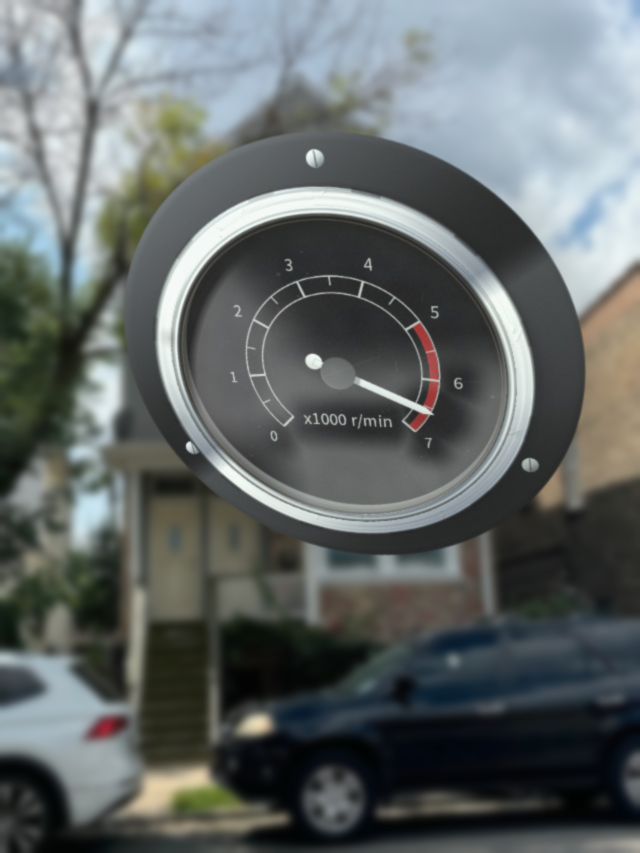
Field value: {"value": 6500, "unit": "rpm"}
